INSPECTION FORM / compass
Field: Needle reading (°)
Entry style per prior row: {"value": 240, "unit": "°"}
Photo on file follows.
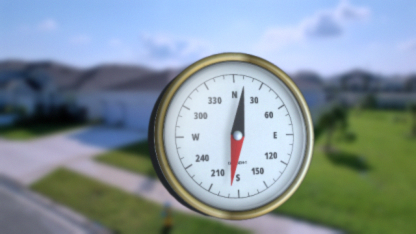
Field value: {"value": 190, "unit": "°"}
